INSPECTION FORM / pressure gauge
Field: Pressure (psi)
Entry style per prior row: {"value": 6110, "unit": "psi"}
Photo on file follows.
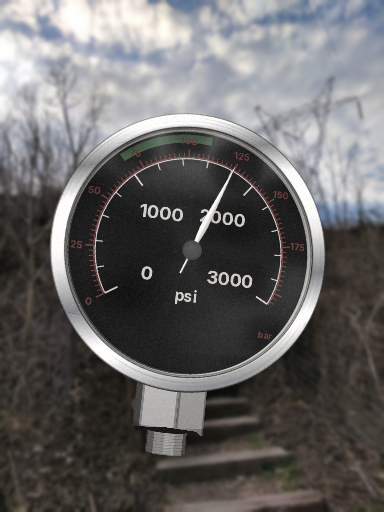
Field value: {"value": 1800, "unit": "psi"}
